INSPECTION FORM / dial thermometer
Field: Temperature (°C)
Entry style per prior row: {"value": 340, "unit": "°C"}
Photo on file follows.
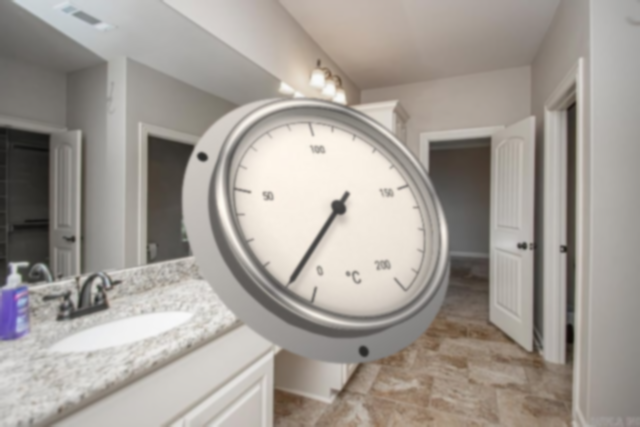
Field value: {"value": 10, "unit": "°C"}
